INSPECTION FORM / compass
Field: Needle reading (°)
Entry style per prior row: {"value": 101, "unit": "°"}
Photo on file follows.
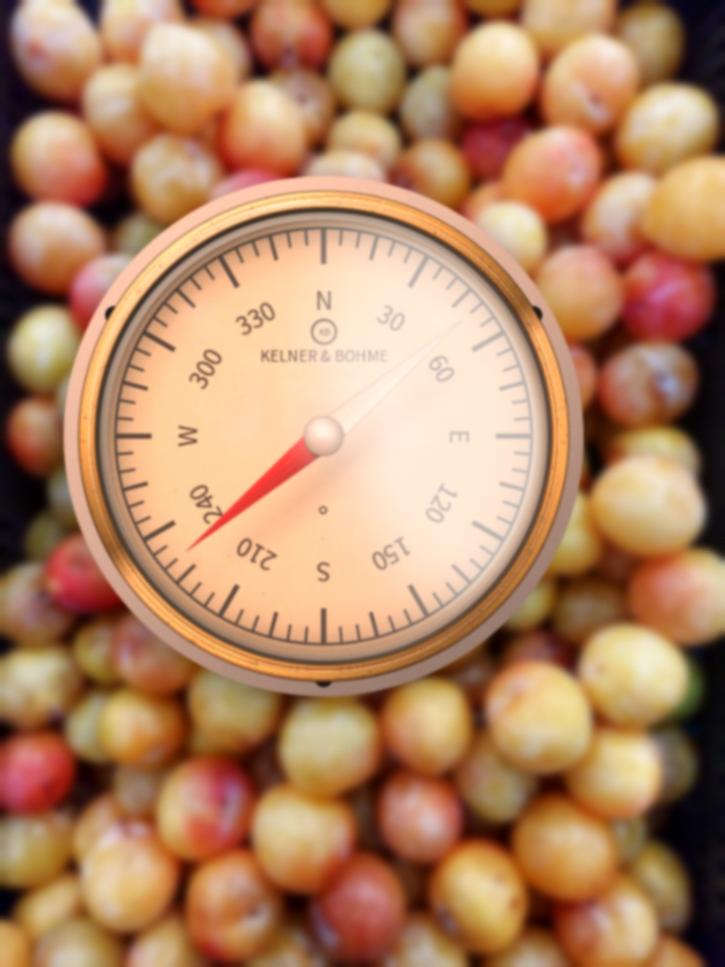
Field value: {"value": 230, "unit": "°"}
